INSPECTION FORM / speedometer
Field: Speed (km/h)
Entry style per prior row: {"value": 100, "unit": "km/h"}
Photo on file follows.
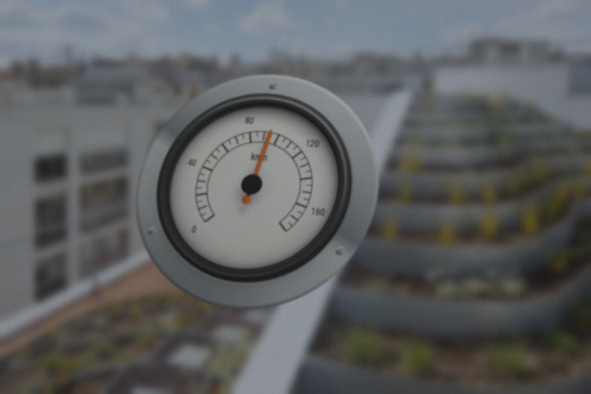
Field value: {"value": 95, "unit": "km/h"}
